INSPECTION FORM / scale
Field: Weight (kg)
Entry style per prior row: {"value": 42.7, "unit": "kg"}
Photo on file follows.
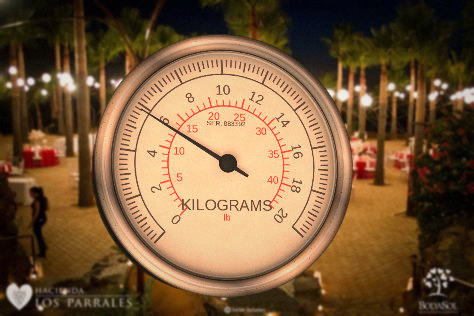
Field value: {"value": 5.8, "unit": "kg"}
